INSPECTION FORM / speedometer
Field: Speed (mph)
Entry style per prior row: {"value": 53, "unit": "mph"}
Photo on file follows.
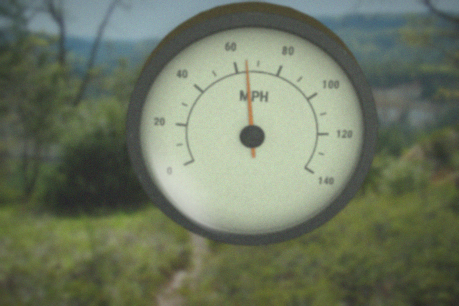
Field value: {"value": 65, "unit": "mph"}
